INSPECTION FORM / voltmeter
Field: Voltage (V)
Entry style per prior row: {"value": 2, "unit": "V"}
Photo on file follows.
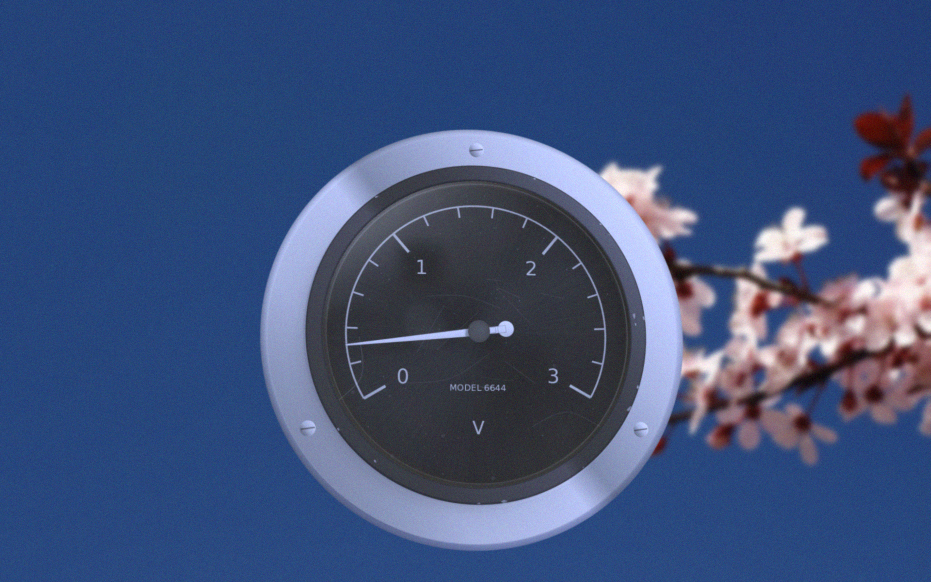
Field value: {"value": 0.3, "unit": "V"}
